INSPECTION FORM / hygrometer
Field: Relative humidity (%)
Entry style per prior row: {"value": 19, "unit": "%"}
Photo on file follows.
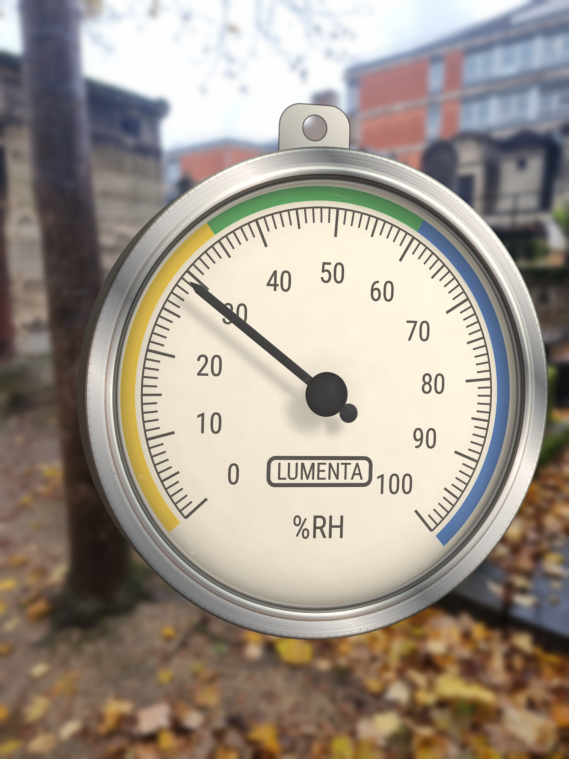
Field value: {"value": 29, "unit": "%"}
